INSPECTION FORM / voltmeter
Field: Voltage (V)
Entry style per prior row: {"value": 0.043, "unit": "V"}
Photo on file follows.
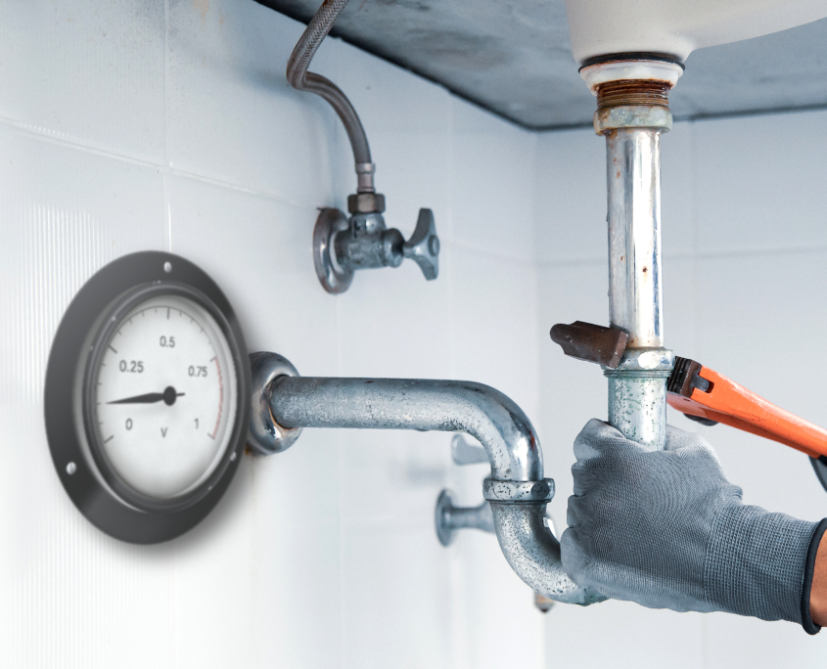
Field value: {"value": 0.1, "unit": "V"}
